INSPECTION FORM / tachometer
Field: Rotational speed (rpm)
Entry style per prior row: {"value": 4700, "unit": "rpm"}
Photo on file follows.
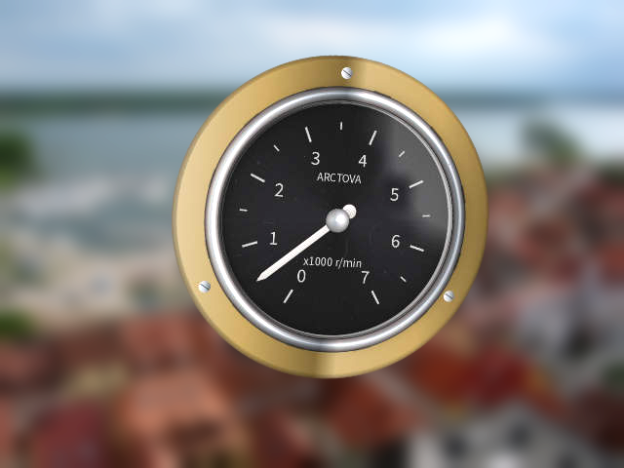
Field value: {"value": 500, "unit": "rpm"}
